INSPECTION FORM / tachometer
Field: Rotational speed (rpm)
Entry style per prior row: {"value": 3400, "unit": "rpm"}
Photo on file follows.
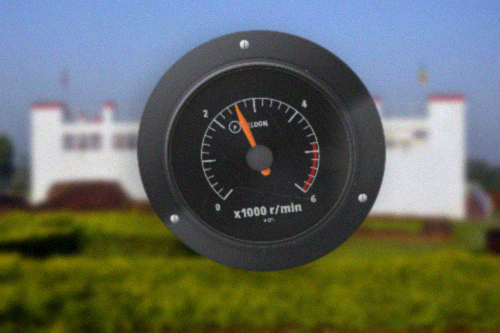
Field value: {"value": 2600, "unit": "rpm"}
